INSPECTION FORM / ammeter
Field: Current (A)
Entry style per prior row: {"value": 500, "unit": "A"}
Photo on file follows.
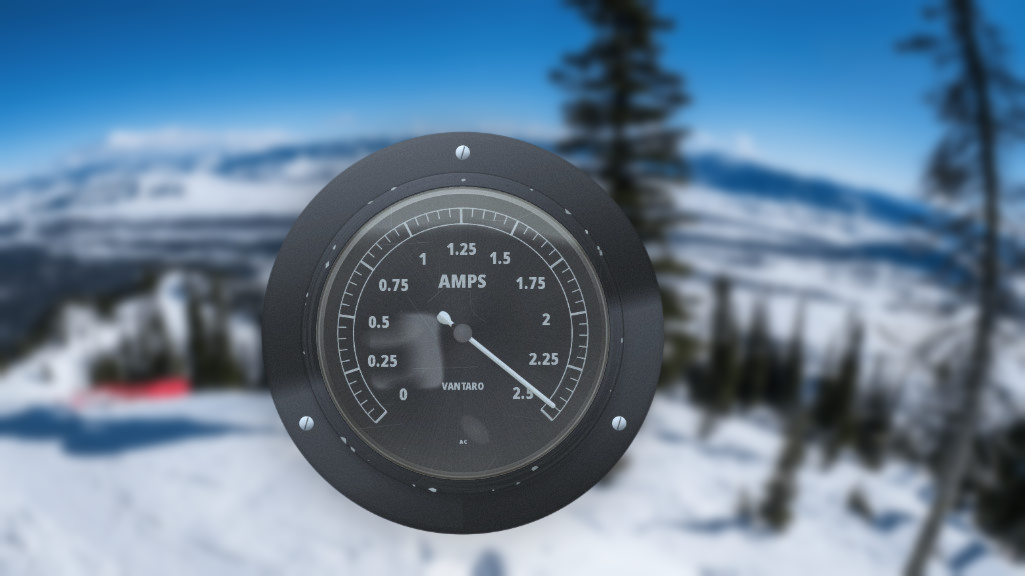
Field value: {"value": 2.45, "unit": "A"}
